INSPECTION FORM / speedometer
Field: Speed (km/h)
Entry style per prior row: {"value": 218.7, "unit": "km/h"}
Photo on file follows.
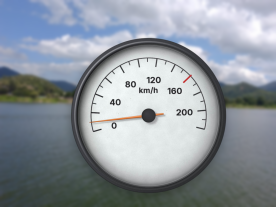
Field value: {"value": 10, "unit": "km/h"}
